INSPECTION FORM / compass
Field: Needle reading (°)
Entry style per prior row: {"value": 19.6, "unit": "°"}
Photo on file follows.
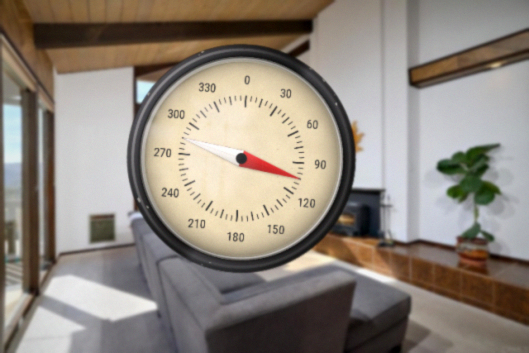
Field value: {"value": 105, "unit": "°"}
